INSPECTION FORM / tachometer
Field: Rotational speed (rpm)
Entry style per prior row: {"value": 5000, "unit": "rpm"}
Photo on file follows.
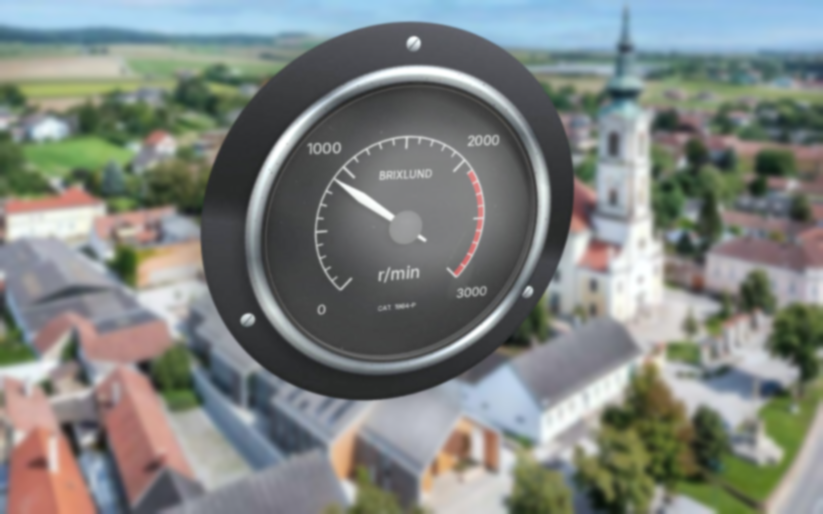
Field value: {"value": 900, "unit": "rpm"}
